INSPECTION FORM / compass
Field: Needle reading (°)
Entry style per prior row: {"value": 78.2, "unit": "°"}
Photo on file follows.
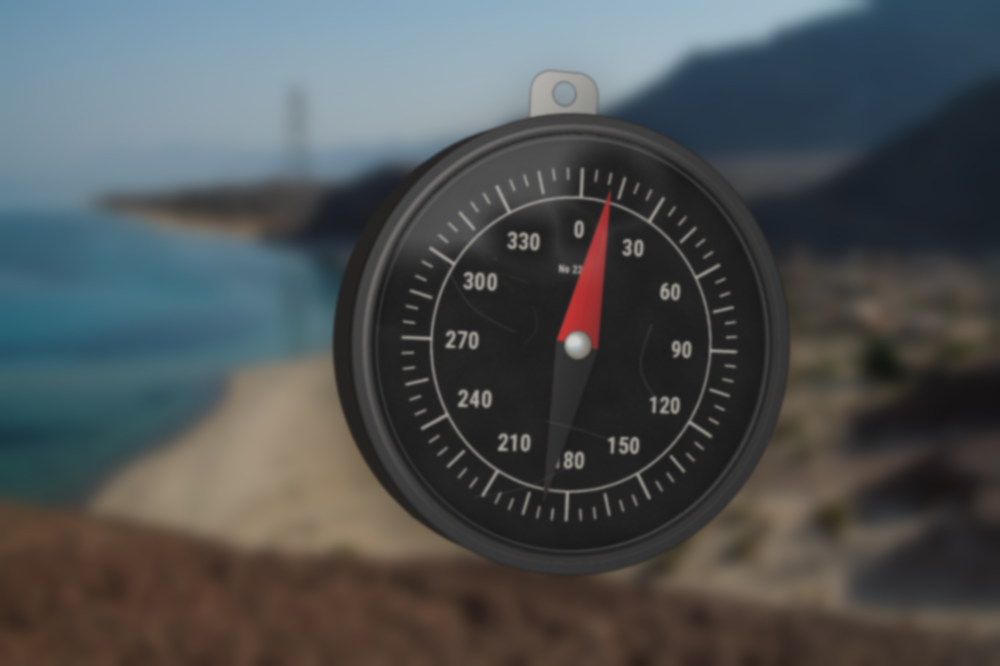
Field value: {"value": 10, "unit": "°"}
